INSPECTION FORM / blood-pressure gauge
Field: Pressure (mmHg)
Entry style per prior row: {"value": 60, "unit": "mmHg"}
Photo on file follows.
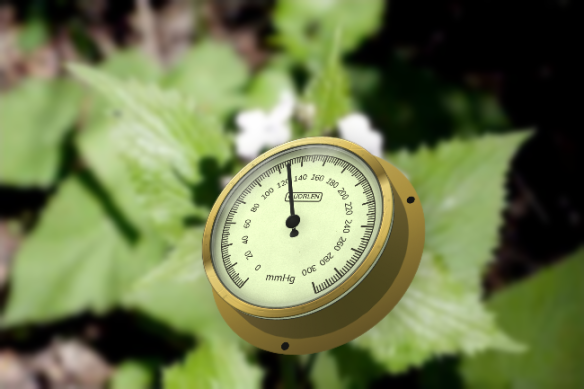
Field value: {"value": 130, "unit": "mmHg"}
